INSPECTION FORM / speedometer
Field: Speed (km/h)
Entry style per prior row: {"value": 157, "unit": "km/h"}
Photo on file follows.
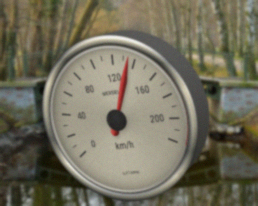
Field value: {"value": 135, "unit": "km/h"}
